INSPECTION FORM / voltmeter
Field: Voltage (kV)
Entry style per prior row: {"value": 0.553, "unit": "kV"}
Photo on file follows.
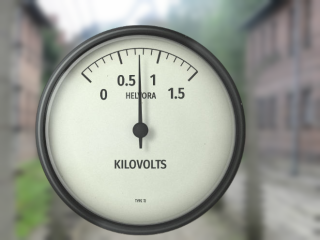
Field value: {"value": 0.75, "unit": "kV"}
